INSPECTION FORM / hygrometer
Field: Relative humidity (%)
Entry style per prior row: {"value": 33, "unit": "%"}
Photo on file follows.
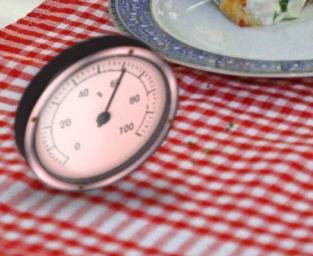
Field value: {"value": 60, "unit": "%"}
